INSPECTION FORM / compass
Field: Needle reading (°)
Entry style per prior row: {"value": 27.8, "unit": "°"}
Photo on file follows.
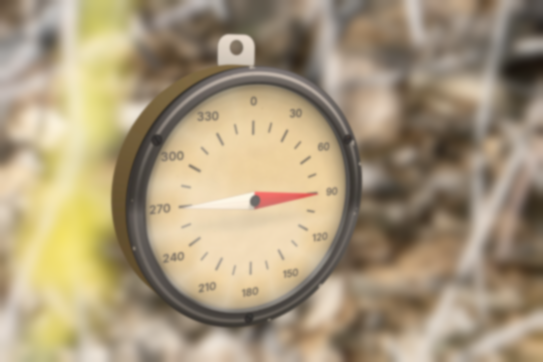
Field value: {"value": 90, "unit": "°"}
